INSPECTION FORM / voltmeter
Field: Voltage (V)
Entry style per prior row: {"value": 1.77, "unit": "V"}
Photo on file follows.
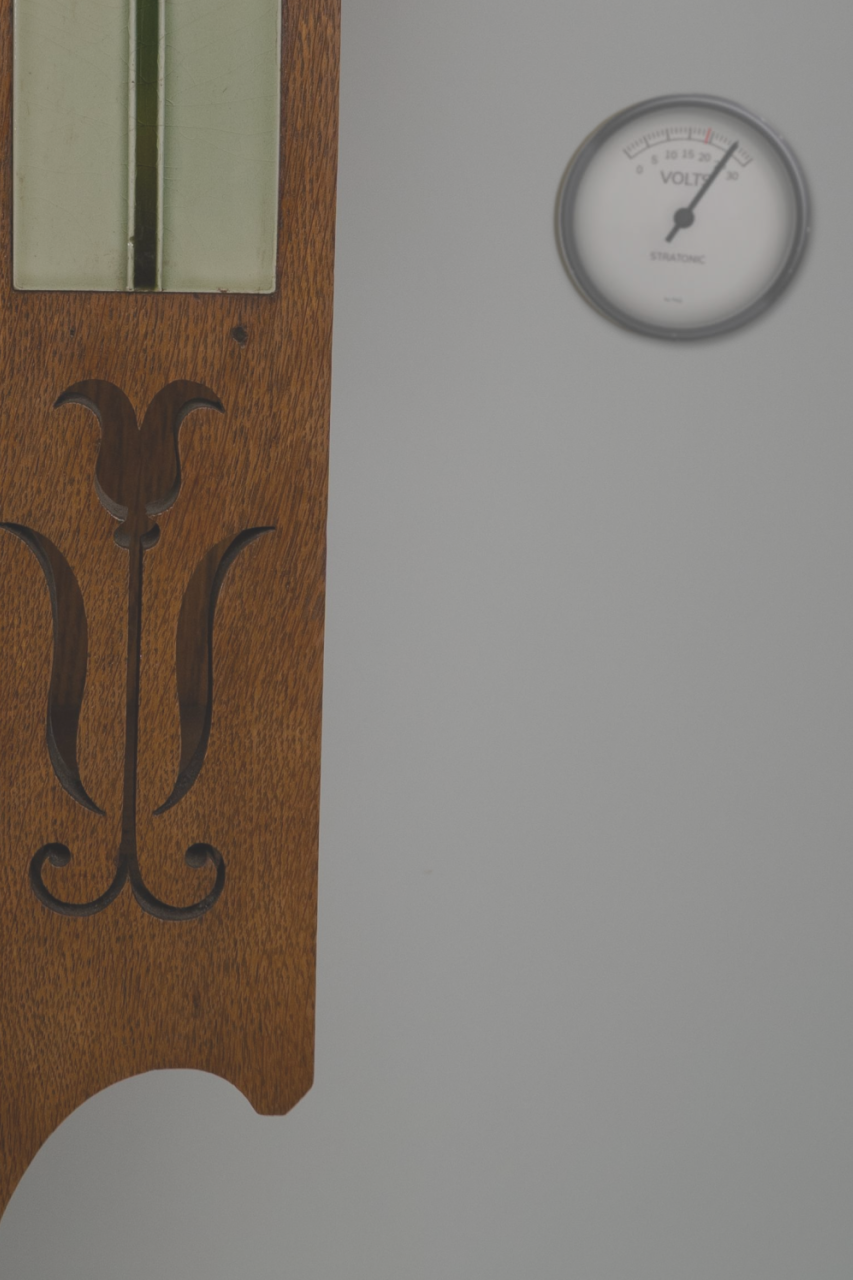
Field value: {"value": 25, "unit": "V"}
